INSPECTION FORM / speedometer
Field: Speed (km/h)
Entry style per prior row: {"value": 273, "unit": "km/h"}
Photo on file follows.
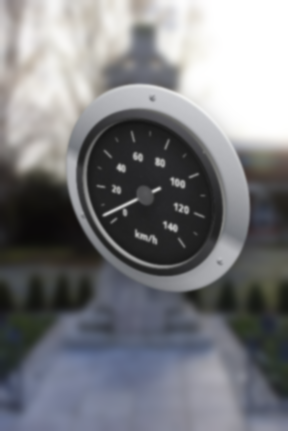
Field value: {"value": 5, "unit": "km/h"}
